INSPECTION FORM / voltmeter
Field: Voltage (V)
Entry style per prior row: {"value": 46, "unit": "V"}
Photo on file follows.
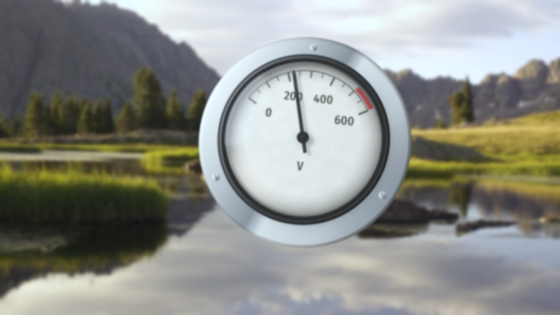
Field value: {"value": 225, "unit": "V"}
